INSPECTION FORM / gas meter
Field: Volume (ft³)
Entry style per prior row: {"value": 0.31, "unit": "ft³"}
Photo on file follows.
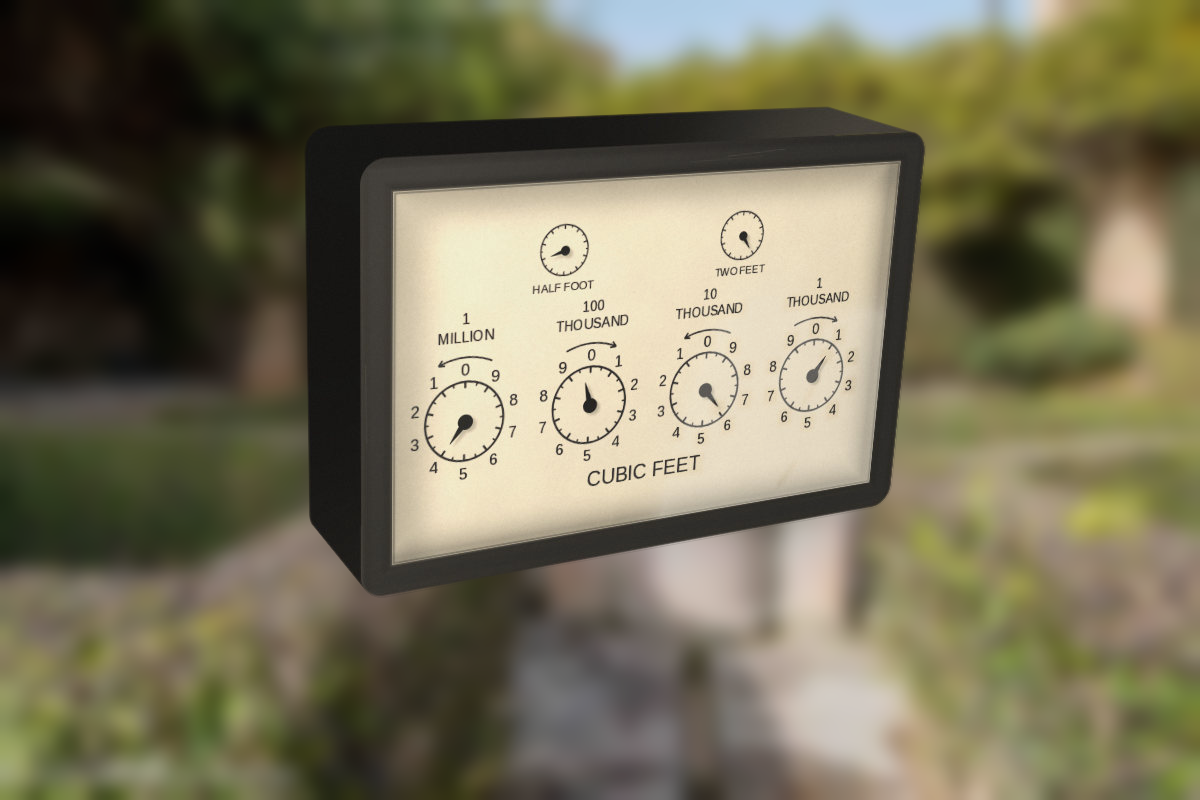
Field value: {"value": 396100, "unit": "ft³"}
